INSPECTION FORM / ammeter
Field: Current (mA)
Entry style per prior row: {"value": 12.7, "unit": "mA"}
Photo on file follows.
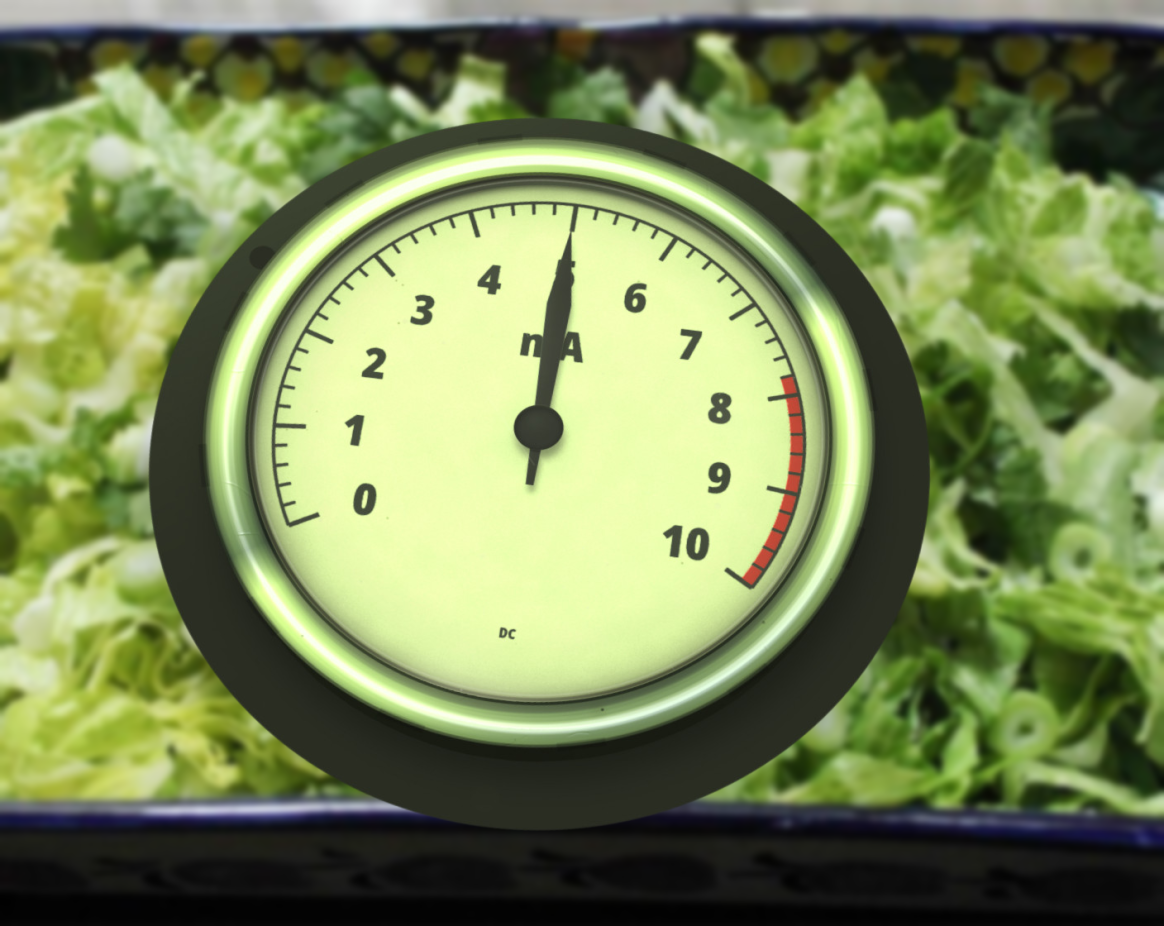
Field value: {"value": 5, "unit": "mA"}
